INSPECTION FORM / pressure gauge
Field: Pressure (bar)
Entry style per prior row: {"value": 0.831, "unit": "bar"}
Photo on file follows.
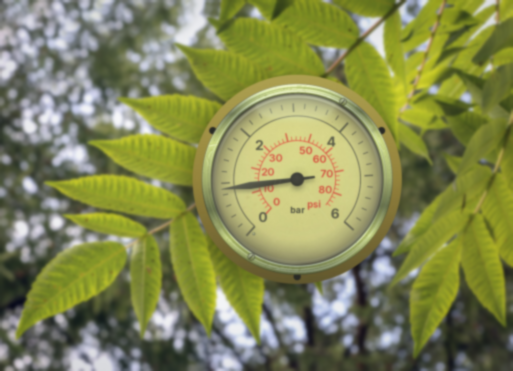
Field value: {"value": 0.9, "unit": "bar"}
